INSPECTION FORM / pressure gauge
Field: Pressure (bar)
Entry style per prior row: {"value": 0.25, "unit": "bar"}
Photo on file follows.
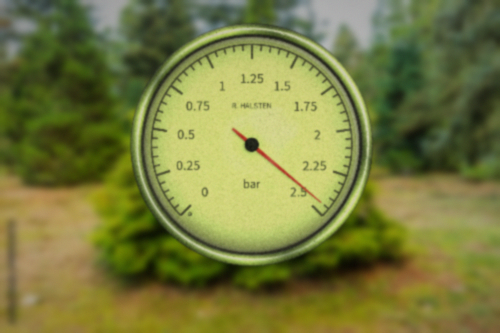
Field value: {"value": 2.45, "unit": "bar"}
